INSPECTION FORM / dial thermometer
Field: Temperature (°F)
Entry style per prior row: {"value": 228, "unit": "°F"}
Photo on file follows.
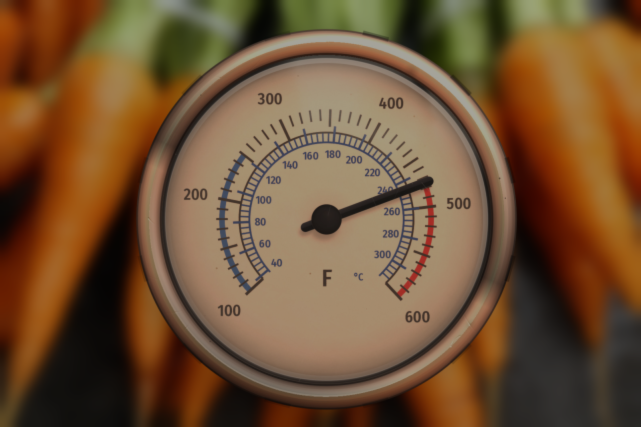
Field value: {"value": 475, "unit": "°F"}
